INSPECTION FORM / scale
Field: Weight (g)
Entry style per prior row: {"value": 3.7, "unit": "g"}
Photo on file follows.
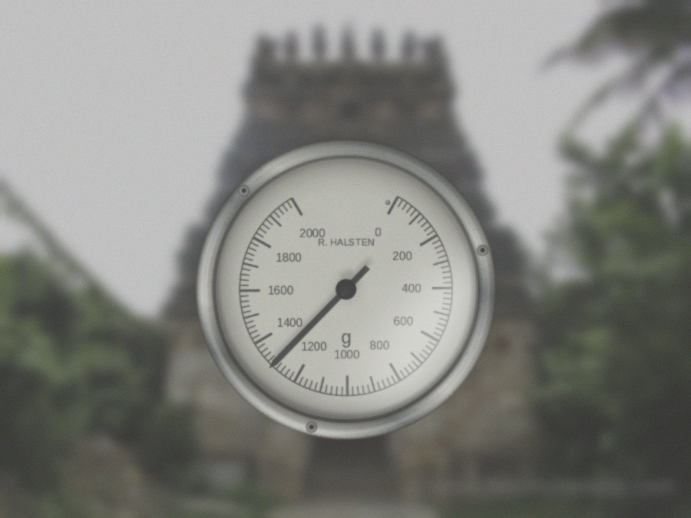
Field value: {"value": 1300, "unit": "g"}
